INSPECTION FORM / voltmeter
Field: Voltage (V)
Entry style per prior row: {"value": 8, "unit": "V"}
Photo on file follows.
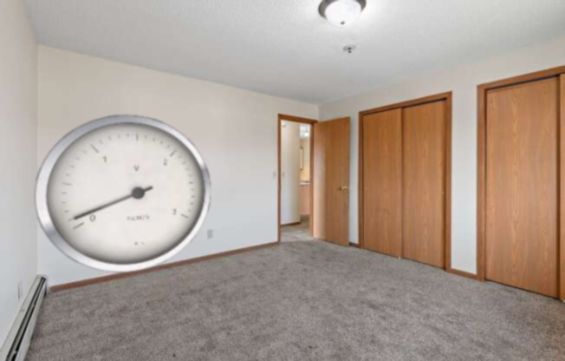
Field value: {"value": 0.1, "unit": "V"}
